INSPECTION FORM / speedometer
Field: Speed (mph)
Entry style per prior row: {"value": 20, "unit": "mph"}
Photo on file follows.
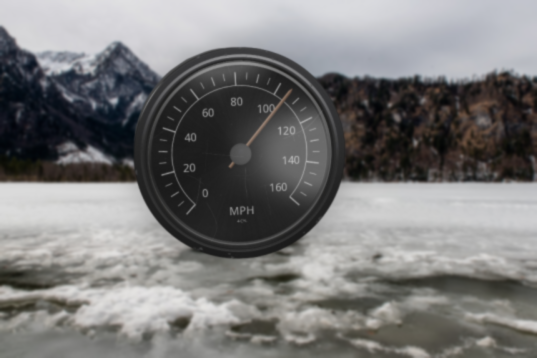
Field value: {"value": 105, "unit": "mph"}
